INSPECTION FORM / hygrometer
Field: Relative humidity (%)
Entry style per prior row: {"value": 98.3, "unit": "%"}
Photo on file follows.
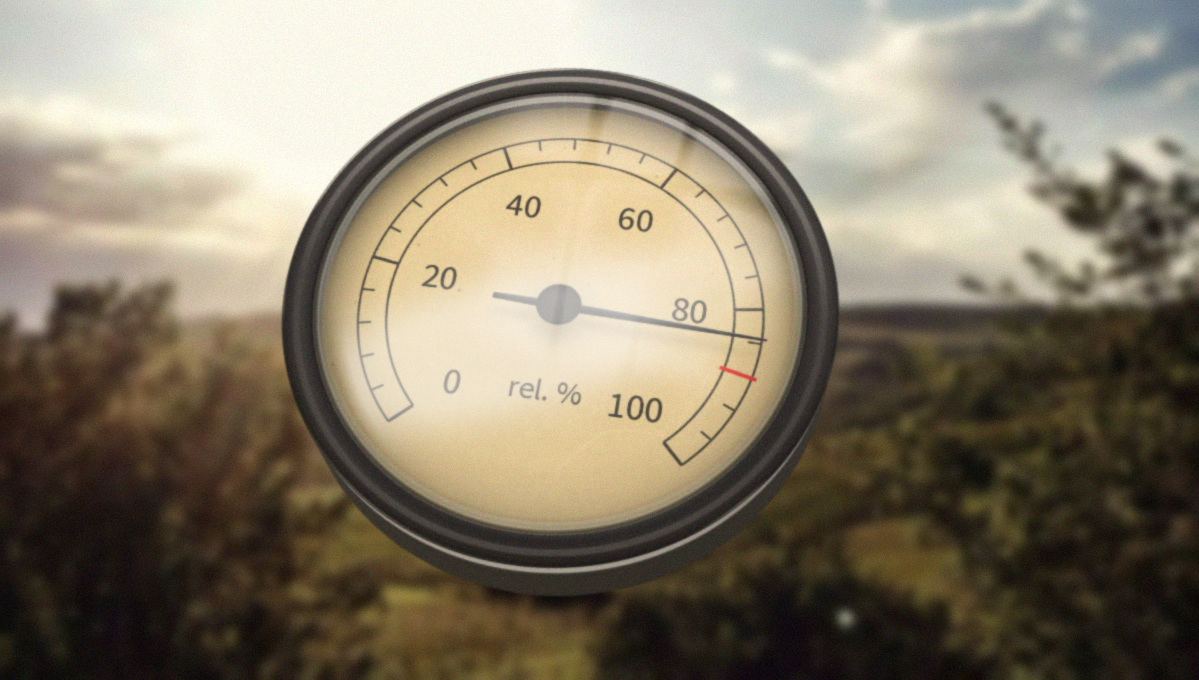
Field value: {"value": 84, "unit": "%"}
